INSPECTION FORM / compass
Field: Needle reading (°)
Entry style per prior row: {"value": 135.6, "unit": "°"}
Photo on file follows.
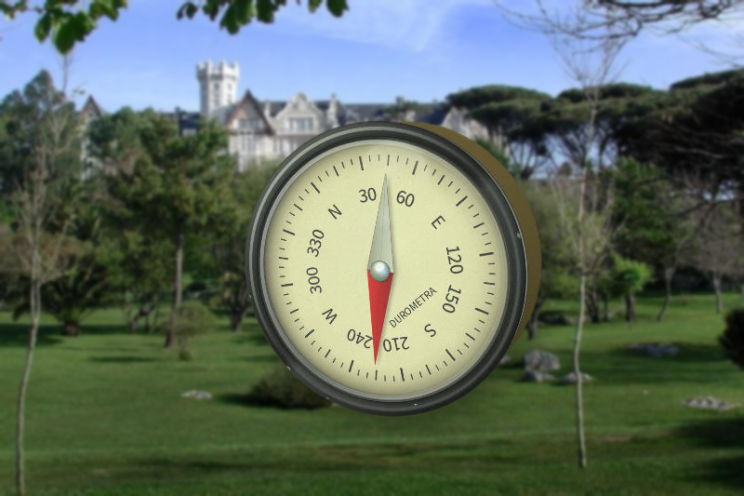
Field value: {"value": 225, "unit": "°"}
